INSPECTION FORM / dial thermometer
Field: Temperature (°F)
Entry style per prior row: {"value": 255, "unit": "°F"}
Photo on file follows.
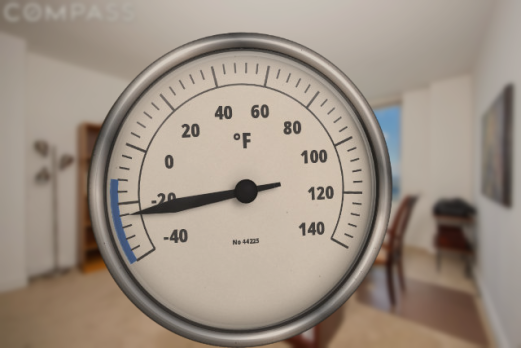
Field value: {"value": -24, "unit": "°F"}
